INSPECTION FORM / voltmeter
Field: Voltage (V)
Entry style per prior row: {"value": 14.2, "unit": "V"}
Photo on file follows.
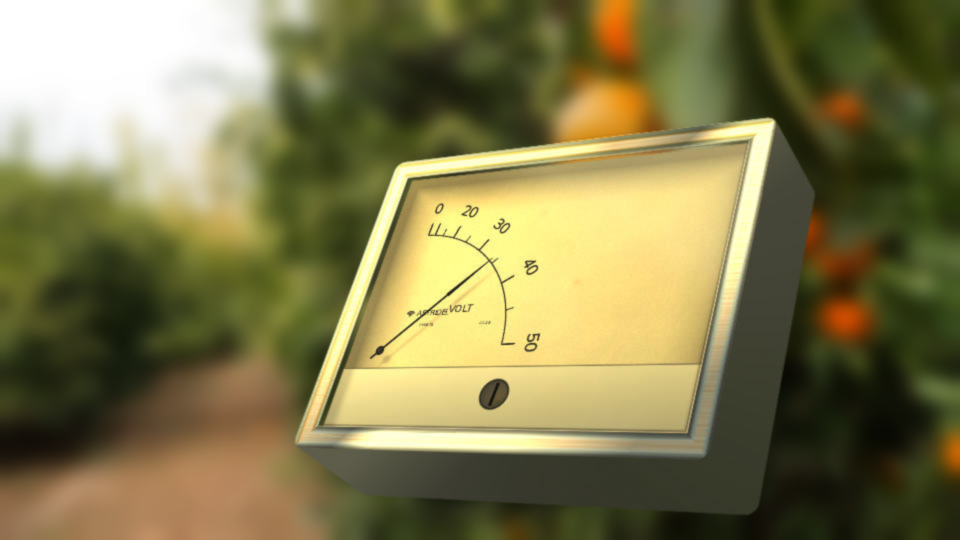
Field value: {"value": 35, "unit": "V"}
